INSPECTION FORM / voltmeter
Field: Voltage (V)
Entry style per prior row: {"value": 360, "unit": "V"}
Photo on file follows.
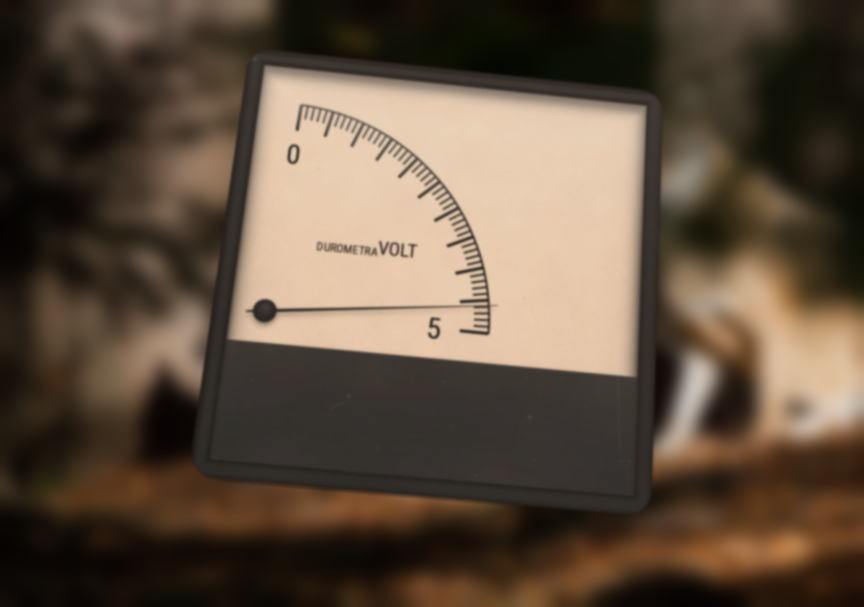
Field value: {"value": 4.6, "unit": "V"}
